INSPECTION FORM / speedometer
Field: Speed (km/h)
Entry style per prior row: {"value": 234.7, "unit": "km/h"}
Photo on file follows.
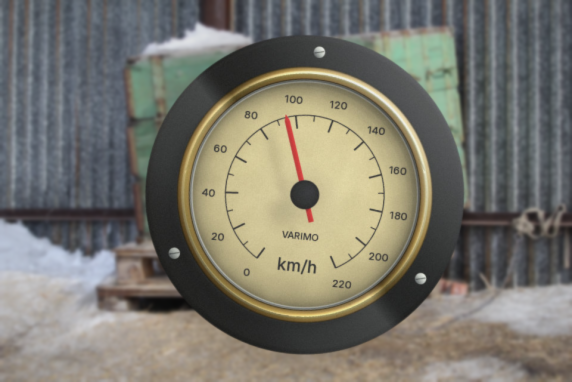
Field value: {"value": 95, "unit": "km/h"}
